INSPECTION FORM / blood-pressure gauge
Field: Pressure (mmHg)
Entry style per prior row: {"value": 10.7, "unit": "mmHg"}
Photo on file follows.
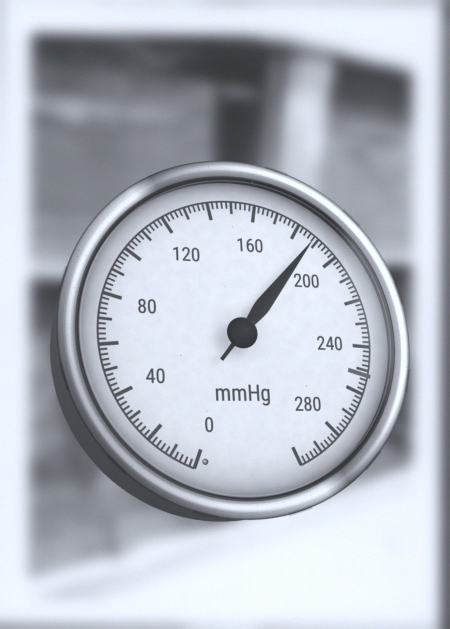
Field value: {"value": 188, "unit": "mmHg"}
